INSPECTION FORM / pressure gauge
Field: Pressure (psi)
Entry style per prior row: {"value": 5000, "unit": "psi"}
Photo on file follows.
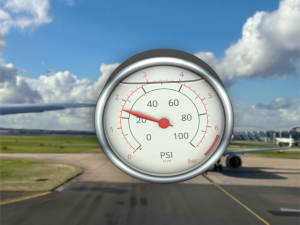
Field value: {"value": 25, "unit": "psi"}
